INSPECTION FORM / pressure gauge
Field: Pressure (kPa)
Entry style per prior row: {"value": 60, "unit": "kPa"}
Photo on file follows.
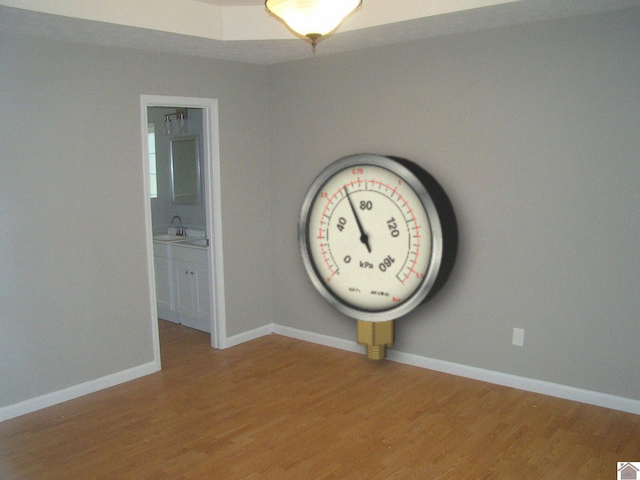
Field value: {"value": 65, "unit": "kPa"}
